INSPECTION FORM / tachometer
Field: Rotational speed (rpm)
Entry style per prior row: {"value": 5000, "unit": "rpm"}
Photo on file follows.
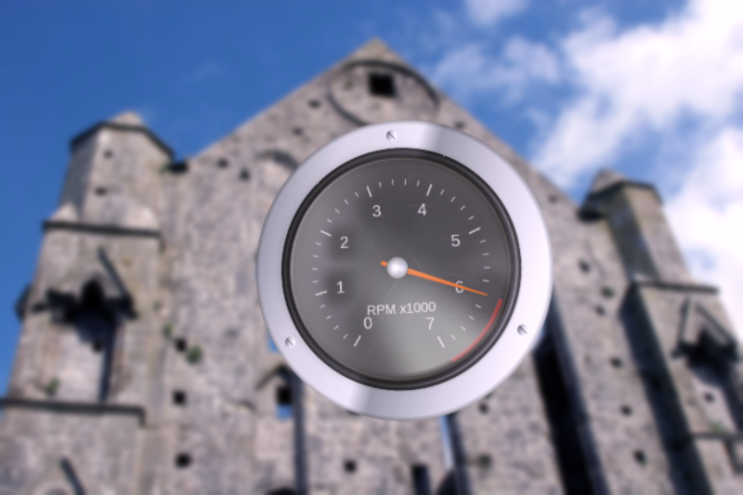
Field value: {"value": 6000, "unit": "rpm"}
